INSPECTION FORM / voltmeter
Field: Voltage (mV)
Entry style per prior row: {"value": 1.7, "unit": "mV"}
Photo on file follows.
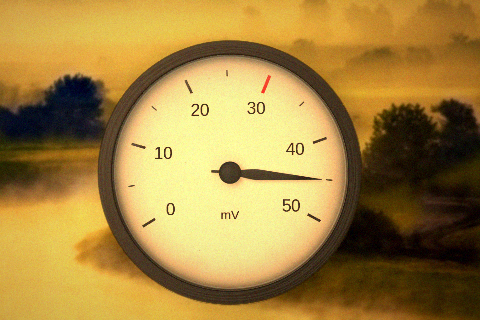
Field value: {"value": 45, "unit": "mV"}
